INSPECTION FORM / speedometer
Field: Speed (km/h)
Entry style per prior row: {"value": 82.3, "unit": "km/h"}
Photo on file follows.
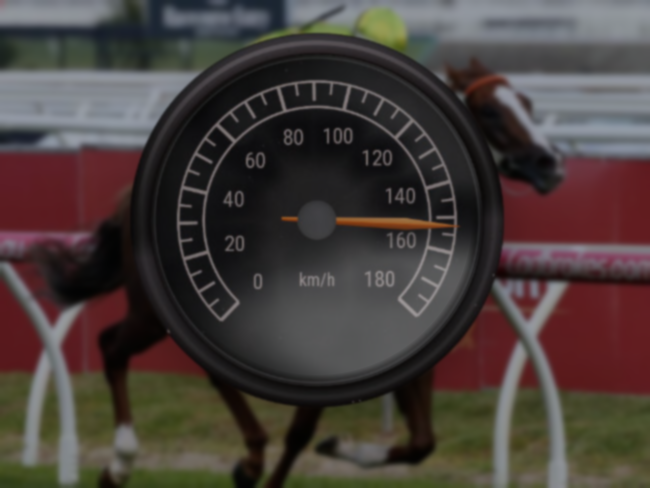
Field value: {"value": 152.5, "unit": "km/h"}
